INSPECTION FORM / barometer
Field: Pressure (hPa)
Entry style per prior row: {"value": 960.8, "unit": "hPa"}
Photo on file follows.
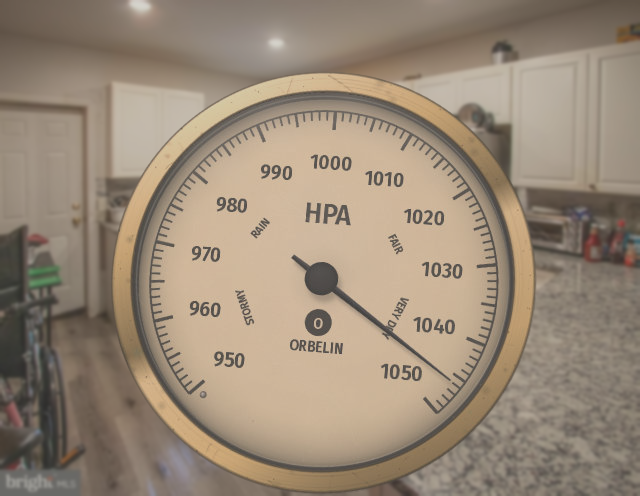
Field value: {"value": 1046, "unit": "hPa"}
